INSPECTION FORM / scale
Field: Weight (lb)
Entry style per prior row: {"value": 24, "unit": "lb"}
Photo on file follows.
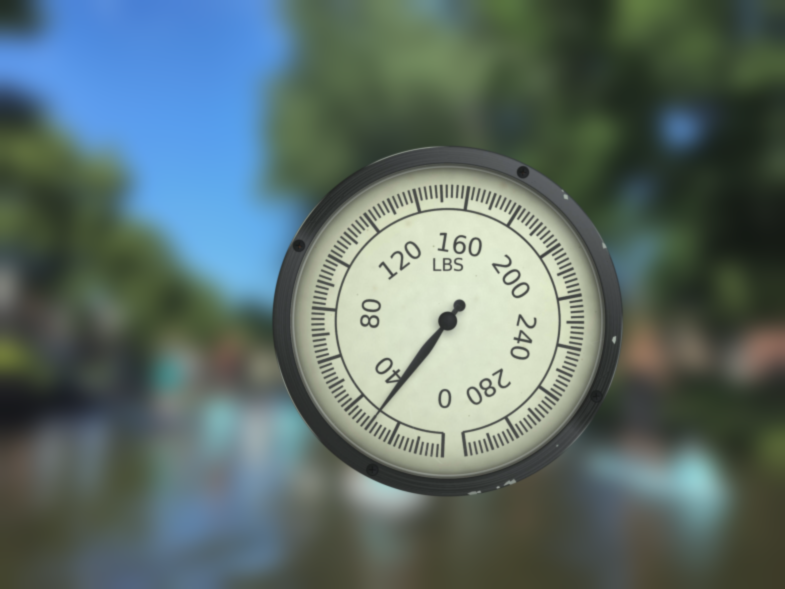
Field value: {"value": 30, "unit": "lb"}
